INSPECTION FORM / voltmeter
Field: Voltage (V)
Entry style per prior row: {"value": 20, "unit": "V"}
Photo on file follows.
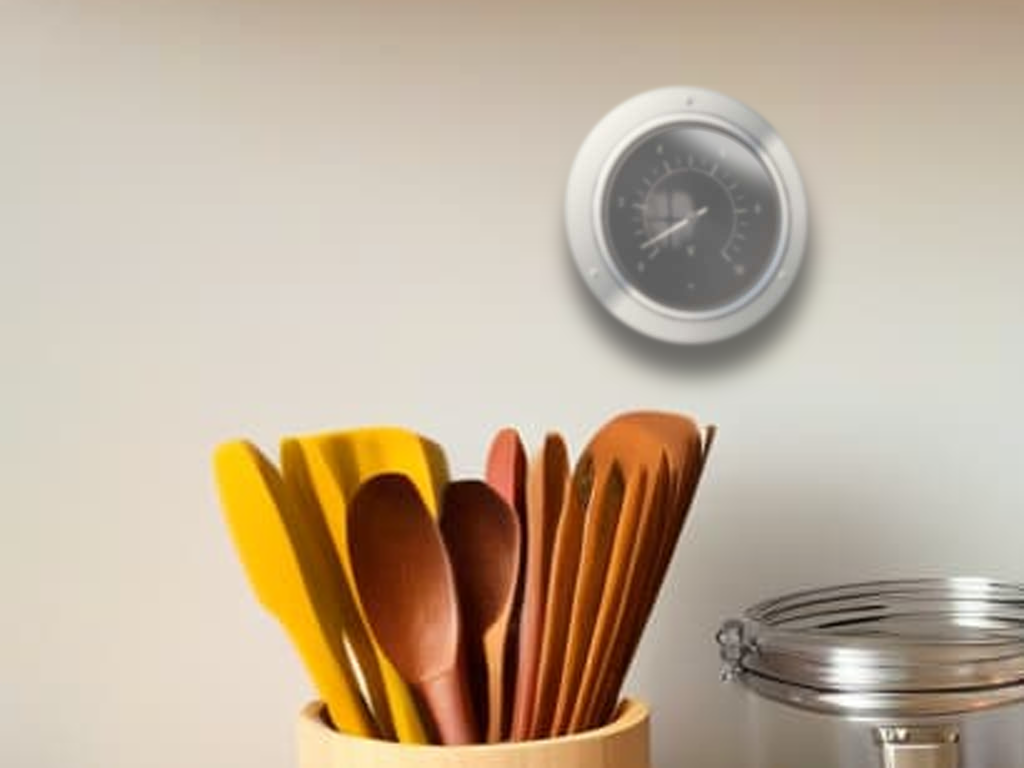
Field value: {"value": 0.5, "unit": "V"}
